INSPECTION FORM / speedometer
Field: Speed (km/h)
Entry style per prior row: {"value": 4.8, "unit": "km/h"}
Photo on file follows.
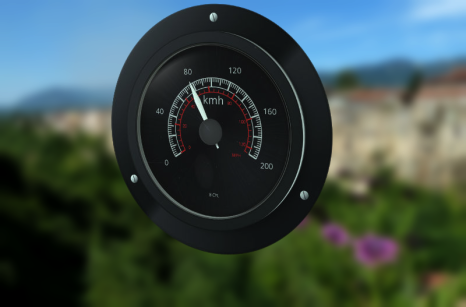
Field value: {"value": 80, "unit": "km/h"}
